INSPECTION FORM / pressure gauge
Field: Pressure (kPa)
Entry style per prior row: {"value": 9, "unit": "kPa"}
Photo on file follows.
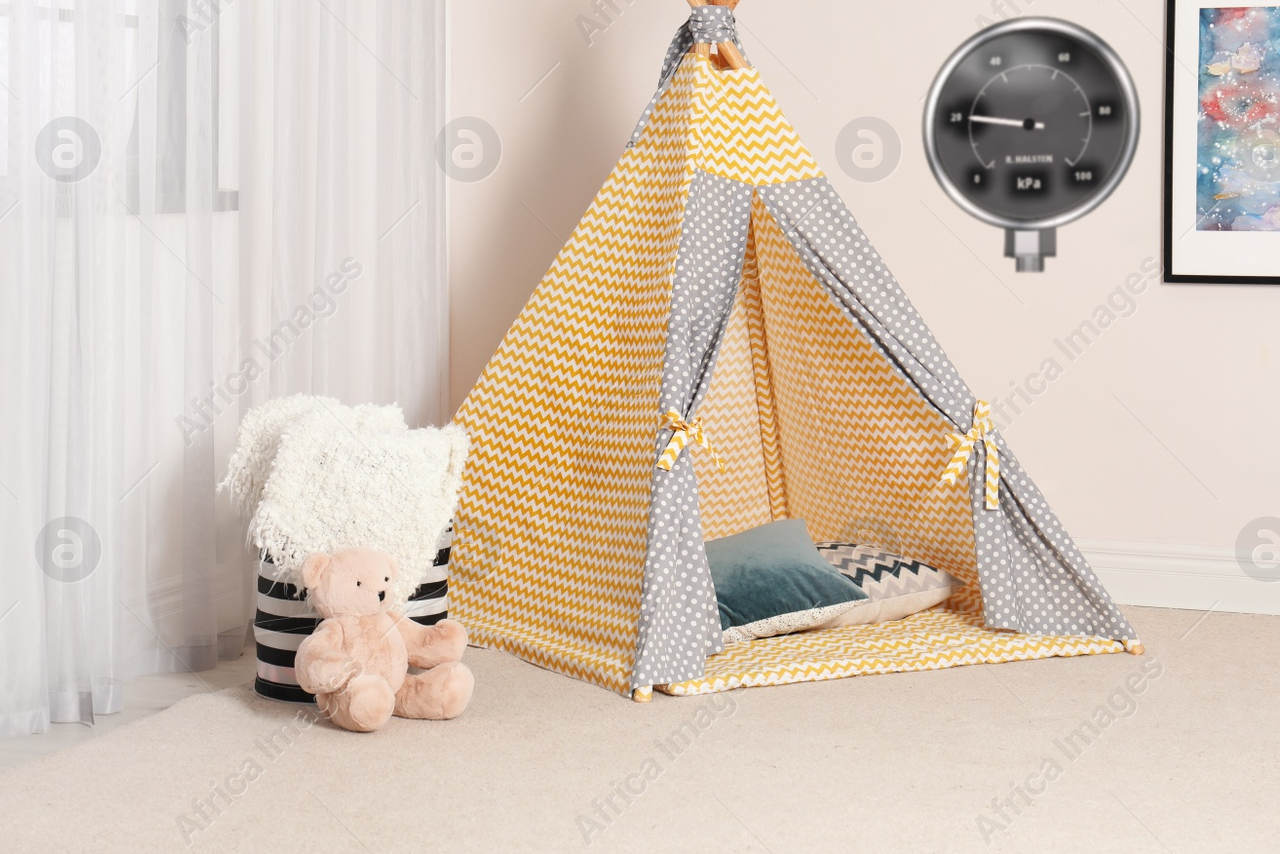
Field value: {"value": 20, "unit": "kPa"}
